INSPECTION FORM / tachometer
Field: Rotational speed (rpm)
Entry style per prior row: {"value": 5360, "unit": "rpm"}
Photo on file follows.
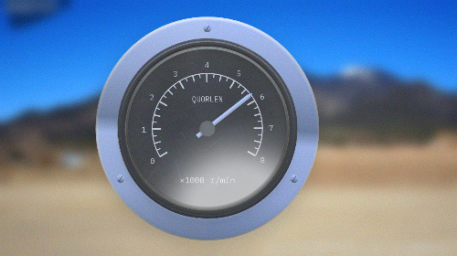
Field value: {"value": 5750, "unit": "rpm"}
